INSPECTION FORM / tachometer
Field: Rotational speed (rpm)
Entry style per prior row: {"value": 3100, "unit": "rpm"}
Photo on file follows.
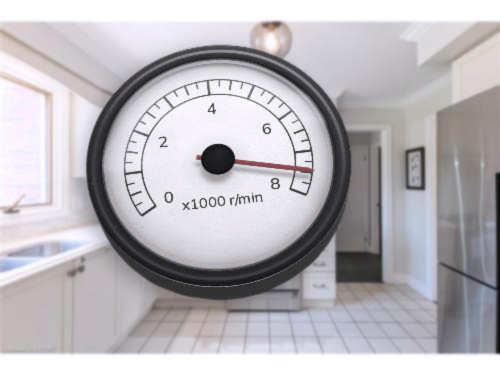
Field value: {"value": 7500, "unit": "rpm"}
